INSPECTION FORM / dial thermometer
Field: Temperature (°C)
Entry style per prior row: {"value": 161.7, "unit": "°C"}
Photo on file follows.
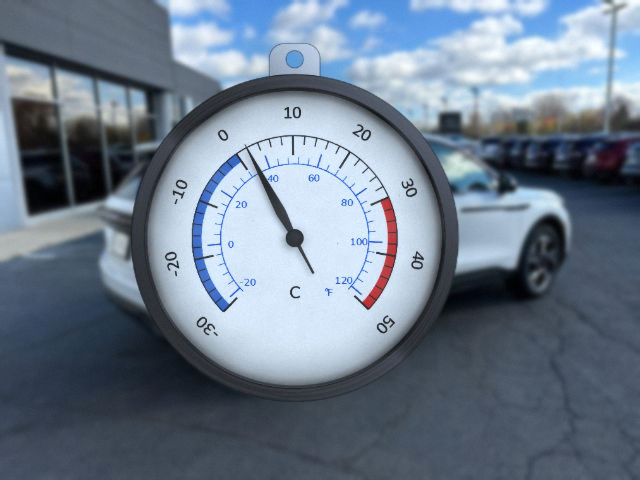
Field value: {"value": 2, "unit": "°C"}
